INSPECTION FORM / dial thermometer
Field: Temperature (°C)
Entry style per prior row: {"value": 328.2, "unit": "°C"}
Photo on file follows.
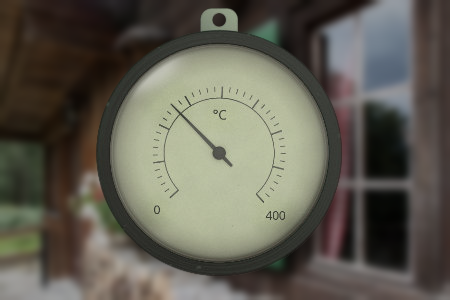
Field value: {"value": 130, "unit": "°C"}
